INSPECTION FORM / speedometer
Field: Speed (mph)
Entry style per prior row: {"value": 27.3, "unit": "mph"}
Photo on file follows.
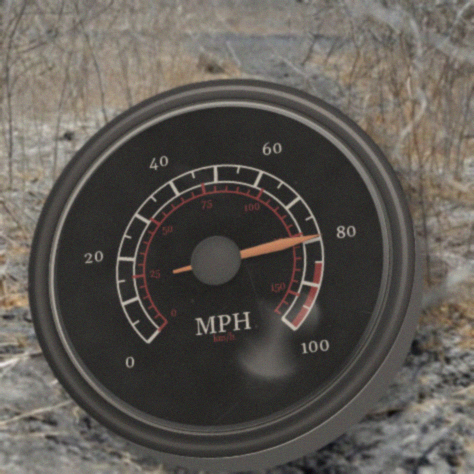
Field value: {"value": 80, "unit": "mph"}
